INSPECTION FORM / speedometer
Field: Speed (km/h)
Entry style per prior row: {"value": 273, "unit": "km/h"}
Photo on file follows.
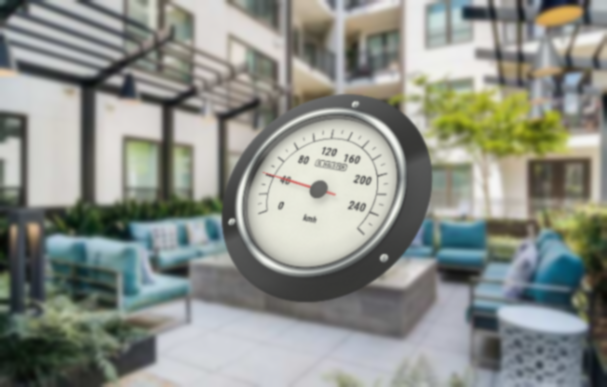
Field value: {"value": 40, "unit": "km/h"}
